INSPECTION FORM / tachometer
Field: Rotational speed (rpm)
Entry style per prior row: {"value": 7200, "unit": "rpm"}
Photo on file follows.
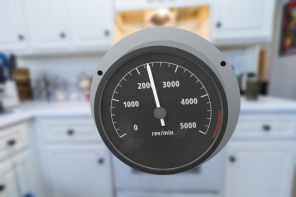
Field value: {"value": 2300, "unit": "rpm"}
